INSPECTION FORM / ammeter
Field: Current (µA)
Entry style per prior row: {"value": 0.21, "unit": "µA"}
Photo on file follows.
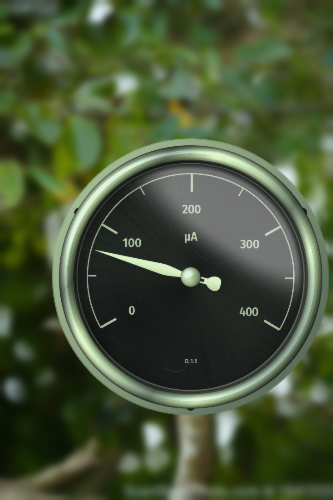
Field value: {"value": 75, "unit": "µA"}
